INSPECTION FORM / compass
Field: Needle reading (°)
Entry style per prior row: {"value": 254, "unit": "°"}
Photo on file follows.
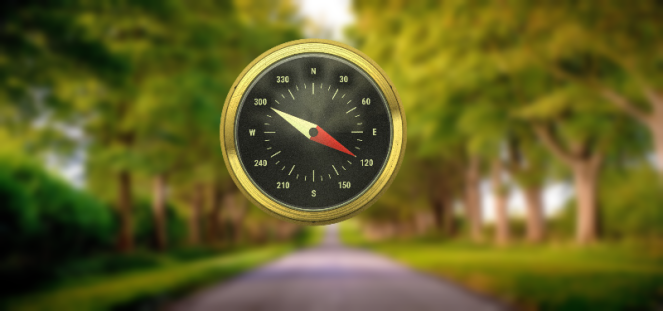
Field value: {"value": 120, "unit": "°"}
